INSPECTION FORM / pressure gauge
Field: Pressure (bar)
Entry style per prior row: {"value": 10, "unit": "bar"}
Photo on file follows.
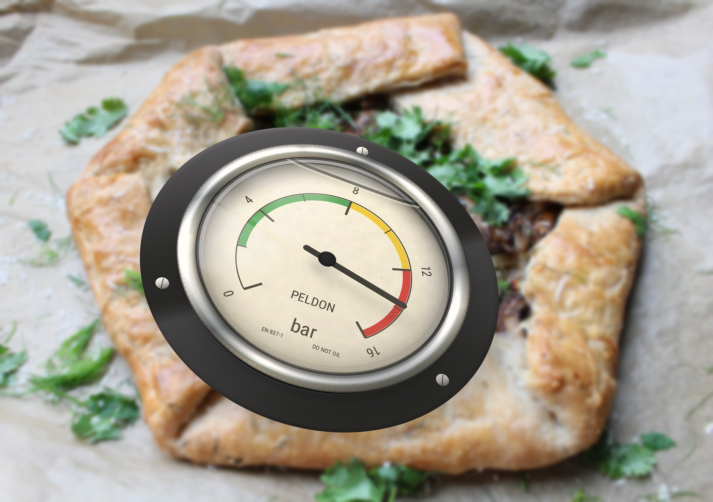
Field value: {"value": 14, "unit": "bar"}
